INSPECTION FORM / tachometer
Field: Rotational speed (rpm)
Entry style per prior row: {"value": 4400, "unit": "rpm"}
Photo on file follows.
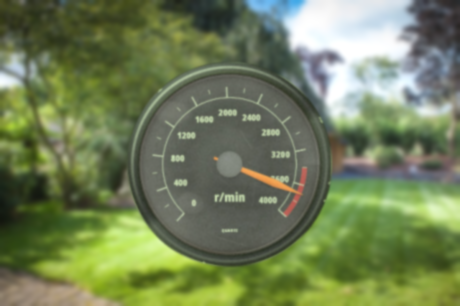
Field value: {"value": 3700, "unit": "rpm"}
